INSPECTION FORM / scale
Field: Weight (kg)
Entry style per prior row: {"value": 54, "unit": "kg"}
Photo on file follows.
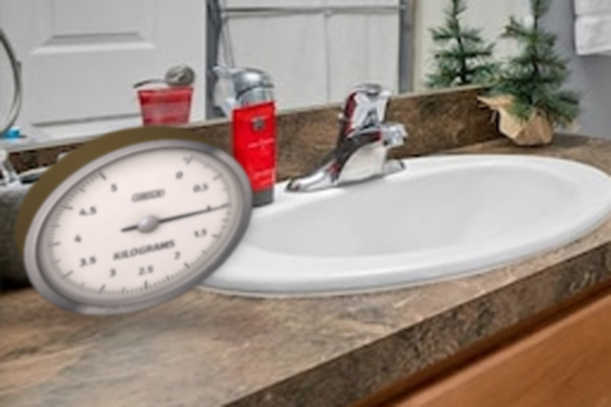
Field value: {"value": 1, "unit": "kg"}
